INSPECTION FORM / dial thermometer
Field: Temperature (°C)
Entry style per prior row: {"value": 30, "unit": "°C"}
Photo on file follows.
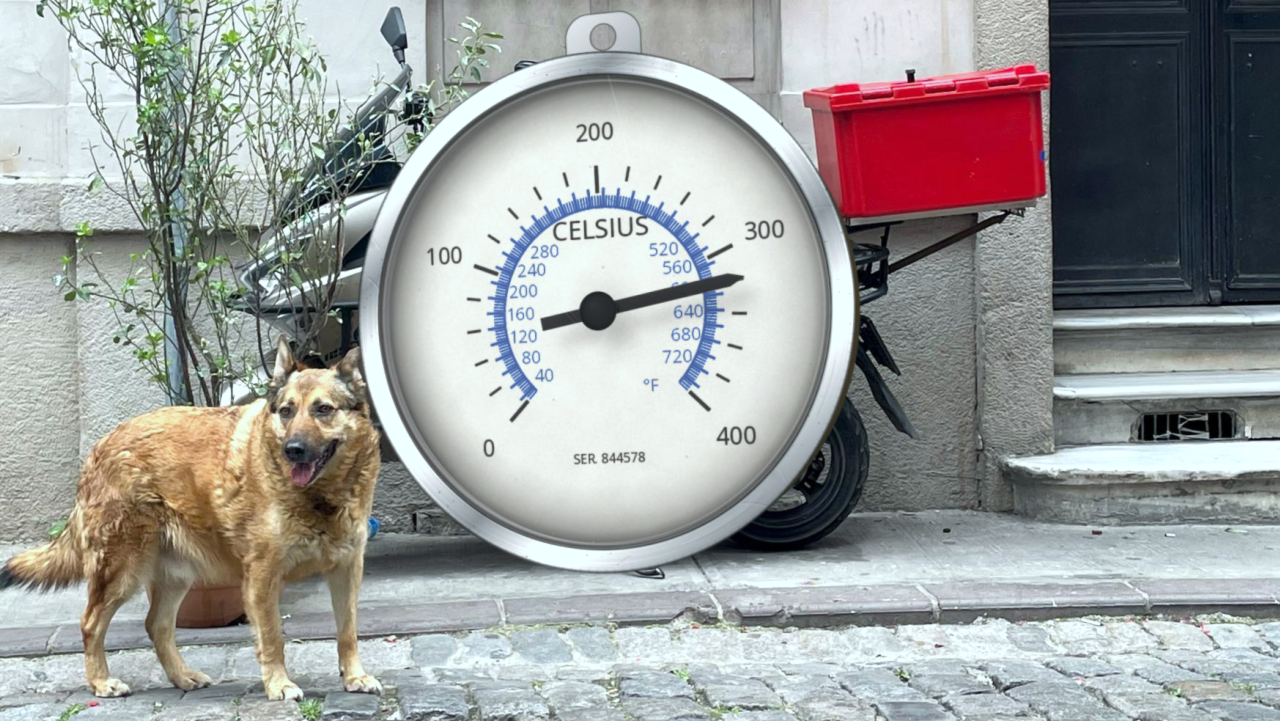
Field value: {"value": 320, "unit": "°C"}
